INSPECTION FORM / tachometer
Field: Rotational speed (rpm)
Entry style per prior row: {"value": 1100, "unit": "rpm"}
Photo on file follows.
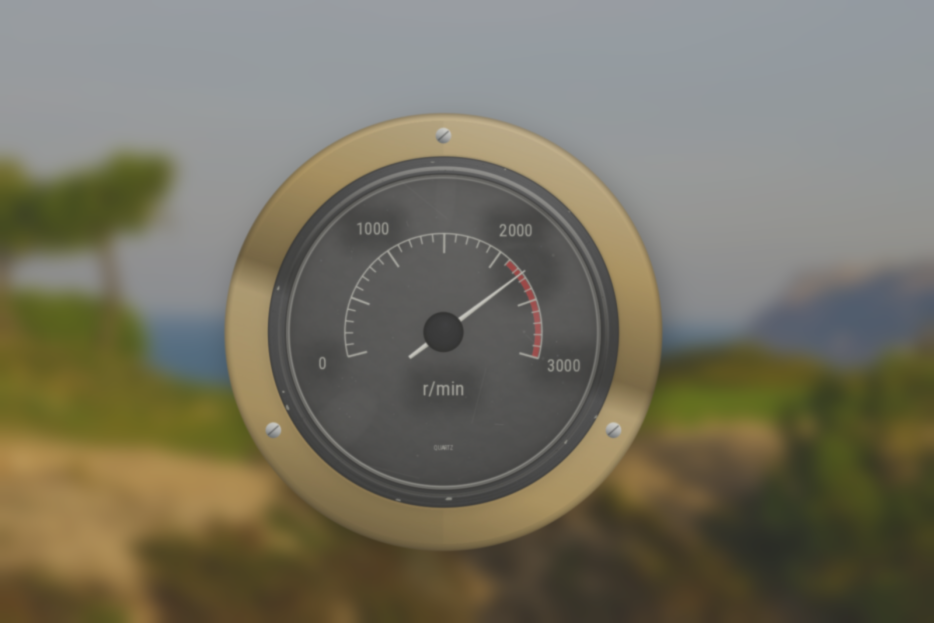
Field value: {"value": 2250, "unit": "rpm"}
